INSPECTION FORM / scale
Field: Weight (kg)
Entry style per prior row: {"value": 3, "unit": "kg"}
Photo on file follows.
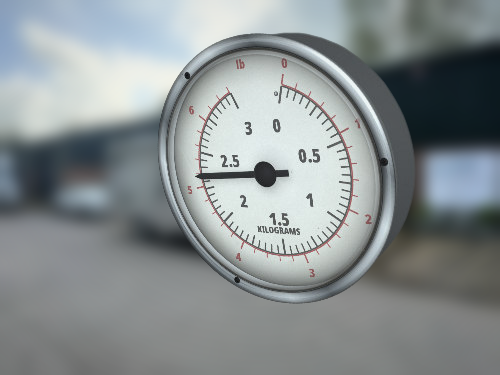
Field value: {"value": 2.35, "unit": "kg"}
